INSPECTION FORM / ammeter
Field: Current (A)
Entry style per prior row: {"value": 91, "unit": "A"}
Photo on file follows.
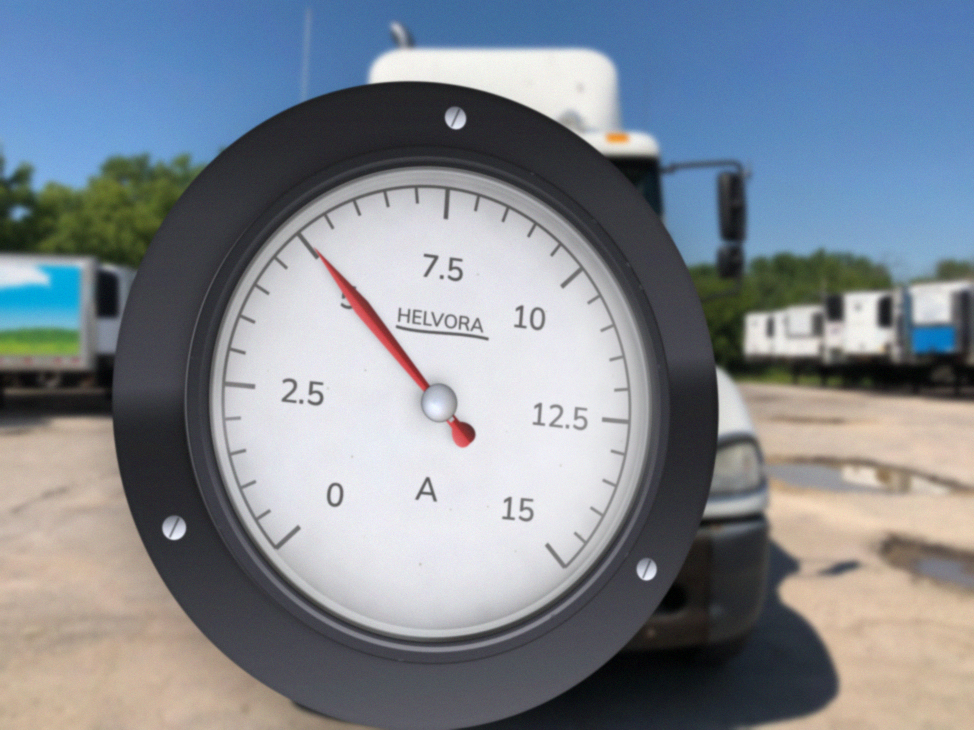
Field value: {"value": 5, "unit": "A"}
